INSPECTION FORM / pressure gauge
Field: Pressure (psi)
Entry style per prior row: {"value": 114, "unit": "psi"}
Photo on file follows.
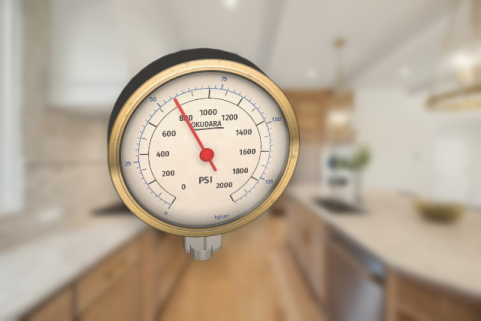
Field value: {"value": 800, "unit": "psi"}
